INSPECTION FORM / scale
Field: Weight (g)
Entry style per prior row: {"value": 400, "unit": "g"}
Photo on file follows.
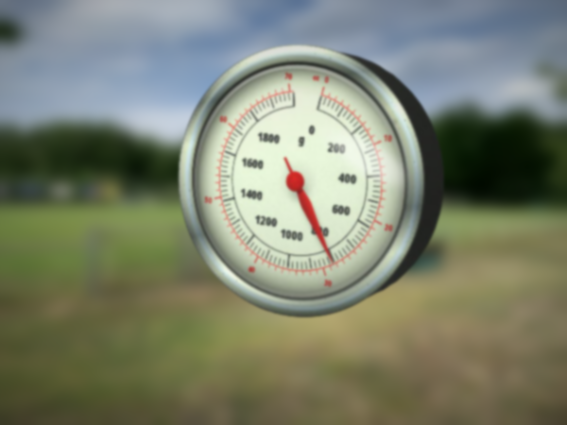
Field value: {"value": 800, "unit": "g"}
